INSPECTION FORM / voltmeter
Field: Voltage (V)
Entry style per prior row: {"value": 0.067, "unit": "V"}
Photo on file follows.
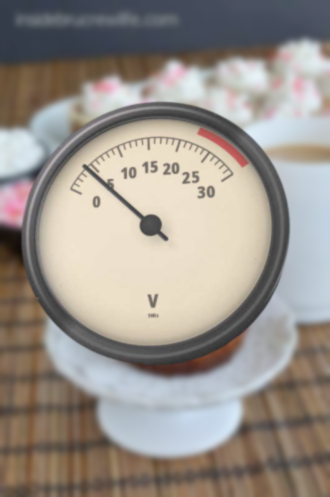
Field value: {"value": 4, "unit": "V"}
